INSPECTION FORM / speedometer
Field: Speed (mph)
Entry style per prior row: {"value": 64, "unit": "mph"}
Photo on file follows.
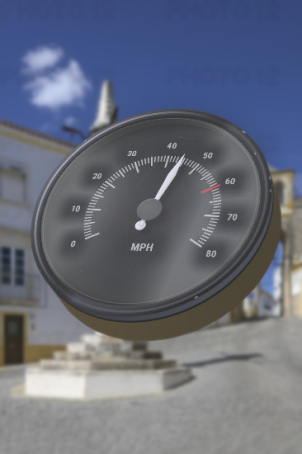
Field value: {"value": 45, "unit": "mph"}
